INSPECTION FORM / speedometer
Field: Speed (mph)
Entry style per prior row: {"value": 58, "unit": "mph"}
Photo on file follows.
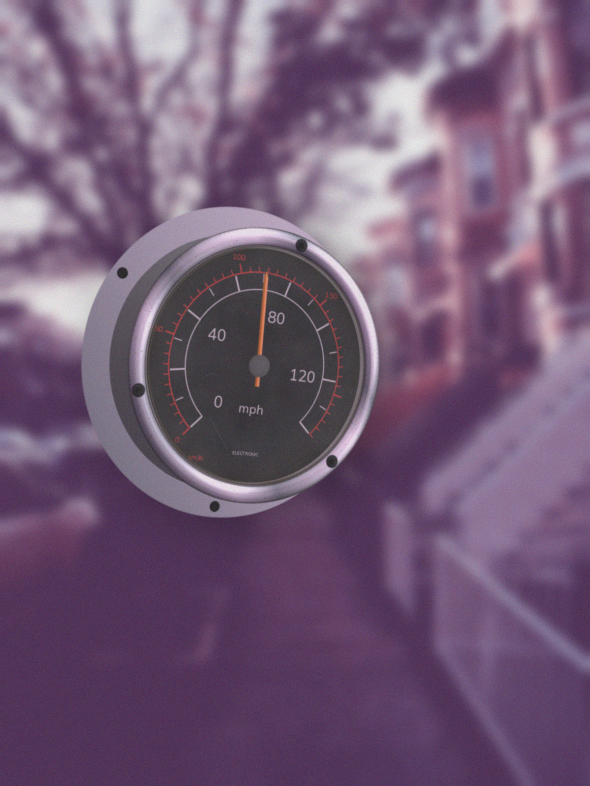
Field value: {"value": 70, "unit": "mph"}
